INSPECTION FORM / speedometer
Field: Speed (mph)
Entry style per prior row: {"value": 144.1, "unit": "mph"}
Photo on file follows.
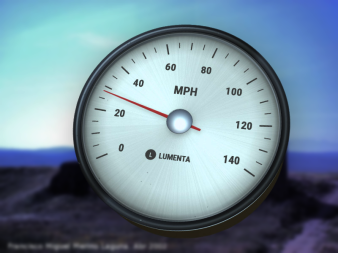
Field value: {"value": 27.5, "unit": "mph"}
